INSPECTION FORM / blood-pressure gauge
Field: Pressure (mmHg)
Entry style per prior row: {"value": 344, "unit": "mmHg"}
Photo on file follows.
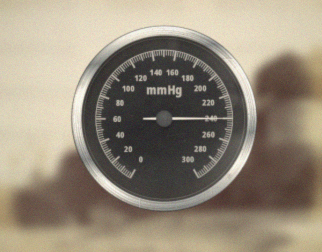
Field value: {"value": 240, "unit": "mmHg"}
